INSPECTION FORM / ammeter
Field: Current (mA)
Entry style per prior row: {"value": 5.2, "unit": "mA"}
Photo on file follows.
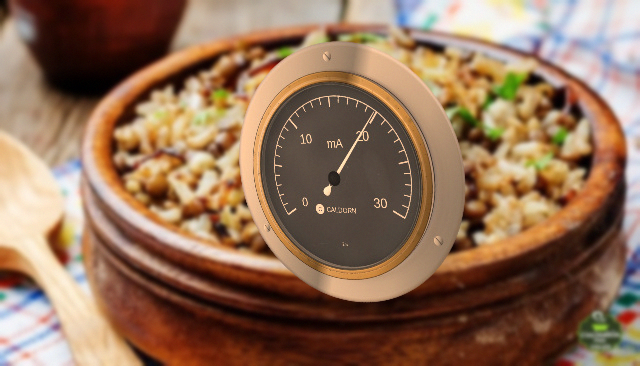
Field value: {"value": 20, "unit": "mA"}
